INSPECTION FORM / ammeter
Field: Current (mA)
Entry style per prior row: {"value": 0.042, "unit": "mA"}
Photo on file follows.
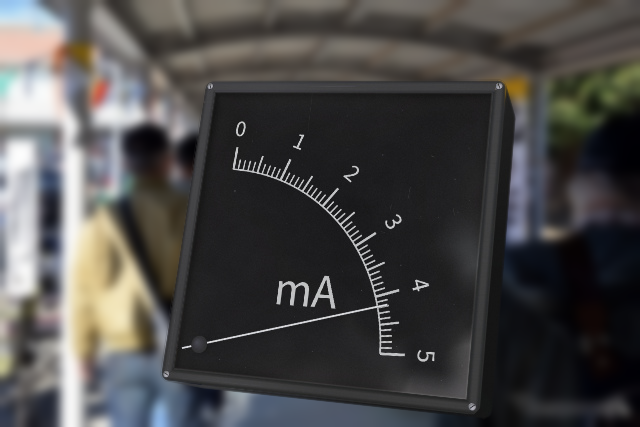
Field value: {"value": 4.2, "unit": "mA"}
